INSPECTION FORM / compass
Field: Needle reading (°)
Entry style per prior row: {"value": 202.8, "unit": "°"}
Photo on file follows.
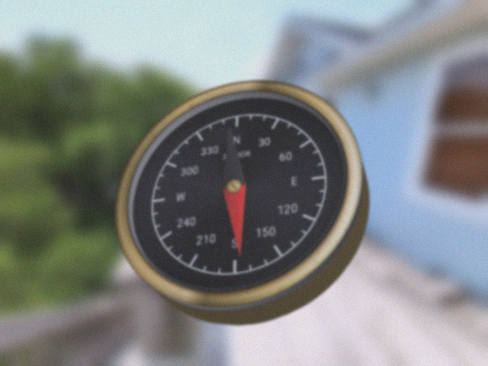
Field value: {"value": 175, "unit": "°"}
